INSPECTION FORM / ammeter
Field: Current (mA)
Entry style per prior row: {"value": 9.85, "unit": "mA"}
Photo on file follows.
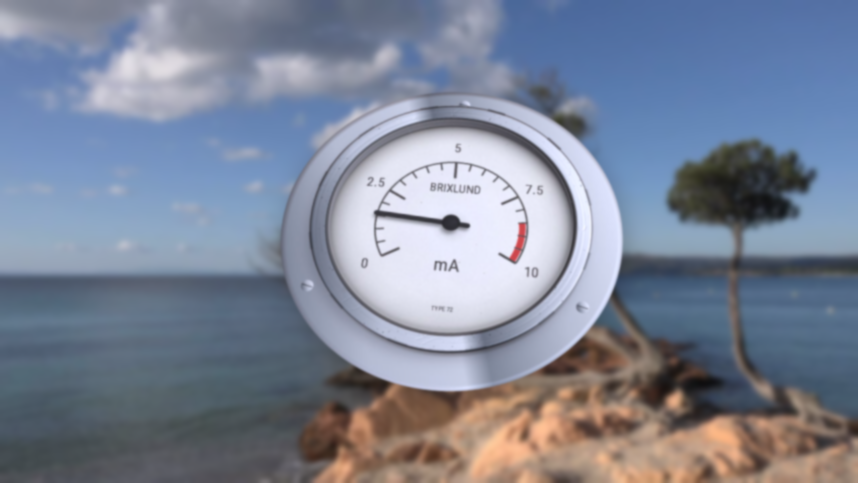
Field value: {"value": 1.5, "unit": "mA"}
